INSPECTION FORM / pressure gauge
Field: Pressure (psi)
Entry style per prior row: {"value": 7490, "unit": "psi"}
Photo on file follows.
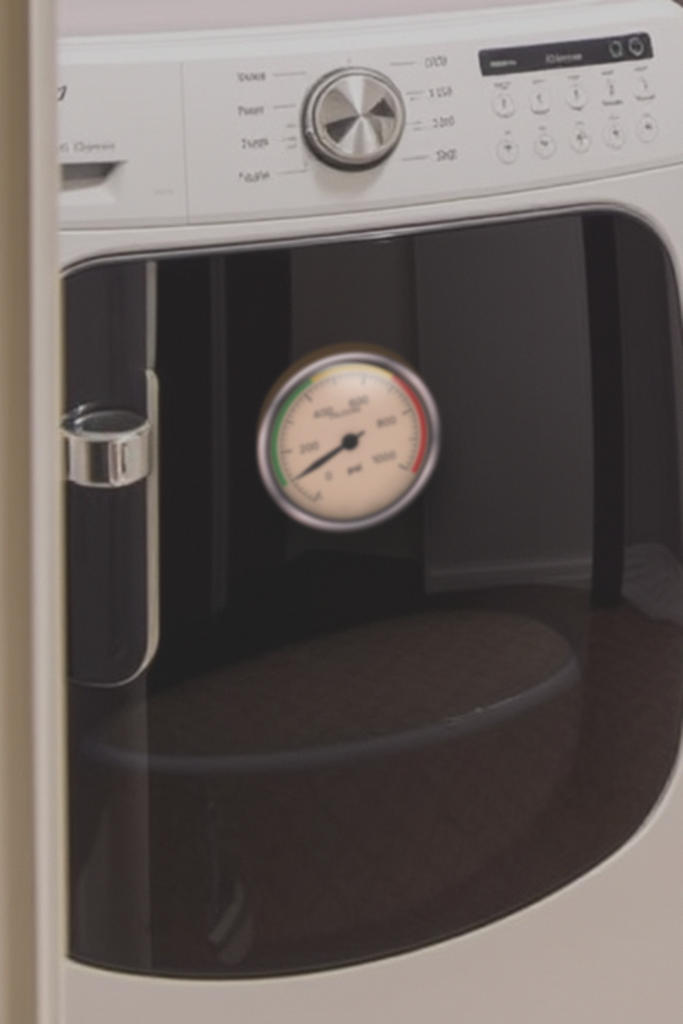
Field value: {"value": 100, "unit": "psi"}
